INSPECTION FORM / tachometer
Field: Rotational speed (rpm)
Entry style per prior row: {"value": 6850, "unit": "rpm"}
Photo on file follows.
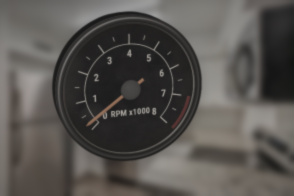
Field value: {"value": 250, "unit": "rpm"}
